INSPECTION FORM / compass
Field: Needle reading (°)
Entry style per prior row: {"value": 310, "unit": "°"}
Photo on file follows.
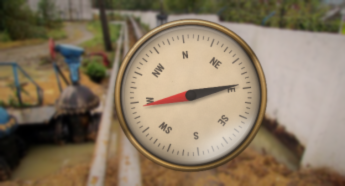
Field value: {"value": 265, "unit": "°"}
